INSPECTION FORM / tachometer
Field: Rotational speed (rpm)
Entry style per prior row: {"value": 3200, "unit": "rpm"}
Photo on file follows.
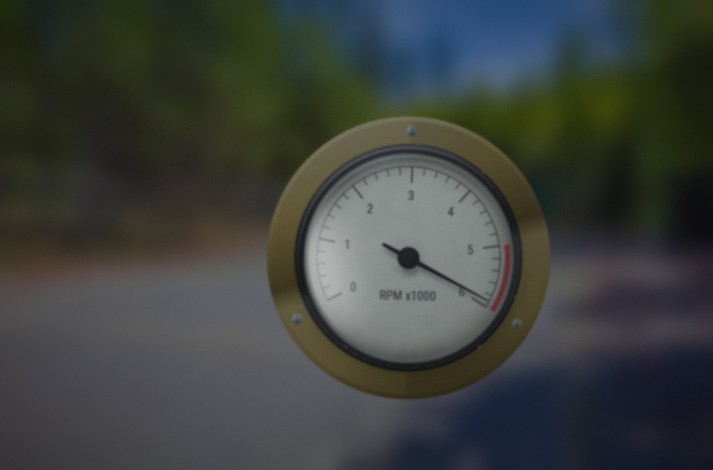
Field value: {"value": 5900, "unit": "rpm"}
